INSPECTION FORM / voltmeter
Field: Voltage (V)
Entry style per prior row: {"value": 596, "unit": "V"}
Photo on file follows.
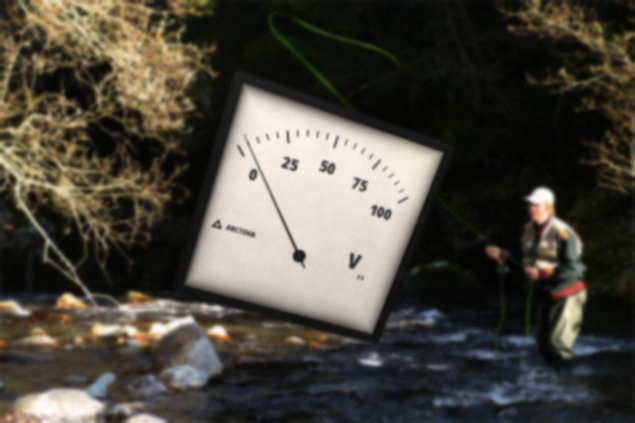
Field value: {"value": 5, "unit": "V"}
